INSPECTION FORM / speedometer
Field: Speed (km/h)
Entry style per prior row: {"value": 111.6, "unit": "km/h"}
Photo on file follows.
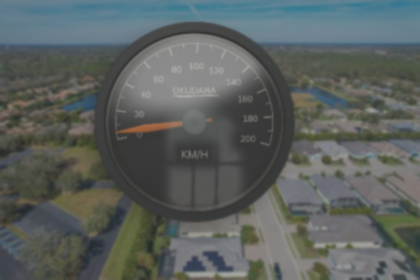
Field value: {"value": 5, "unit": "km/h"}
